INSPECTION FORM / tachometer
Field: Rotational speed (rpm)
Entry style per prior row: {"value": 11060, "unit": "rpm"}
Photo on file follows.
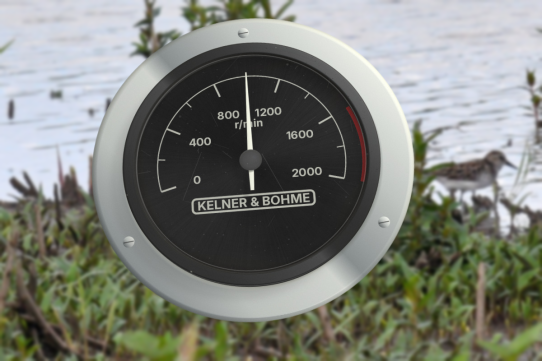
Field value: {"value": 1000, "unit": "rpm"}
